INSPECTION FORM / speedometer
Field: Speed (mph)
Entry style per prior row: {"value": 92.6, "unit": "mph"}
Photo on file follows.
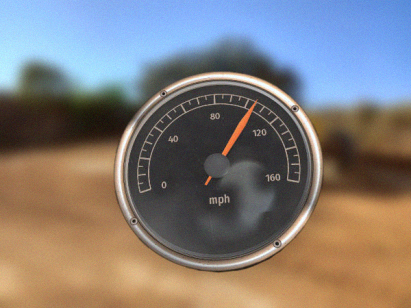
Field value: {"value": 105, "unit": "mph"}
